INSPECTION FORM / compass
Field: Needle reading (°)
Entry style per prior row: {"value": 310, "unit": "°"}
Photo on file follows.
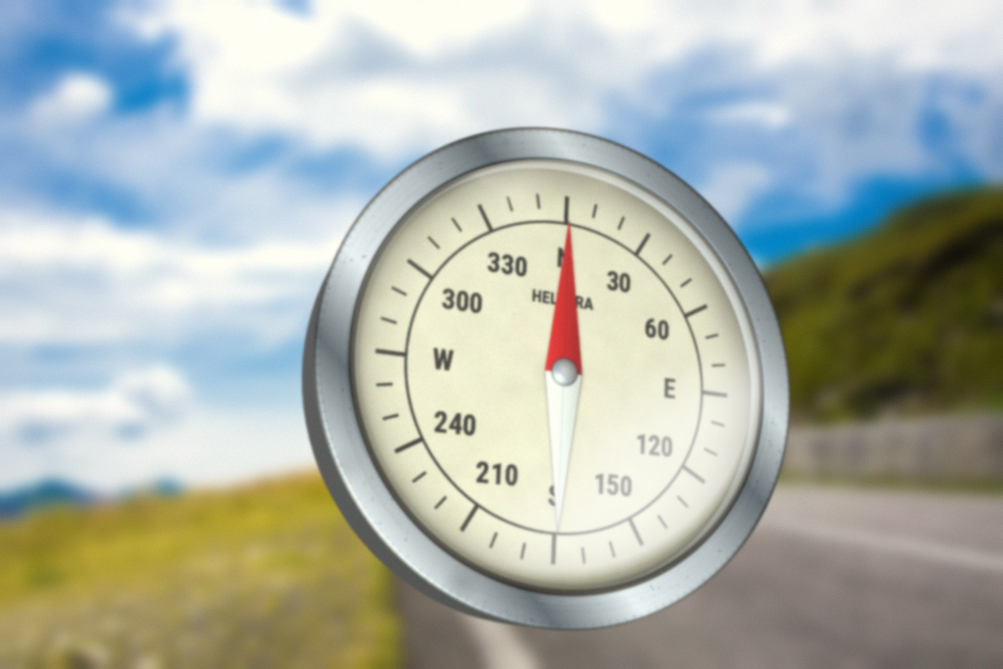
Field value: {"value": 0, "unit": "°"}
